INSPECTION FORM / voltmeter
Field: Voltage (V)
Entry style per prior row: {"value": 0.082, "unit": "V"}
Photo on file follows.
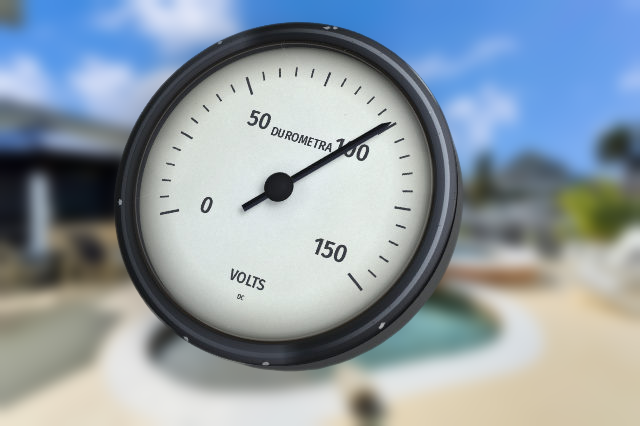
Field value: {"value": 100, "unit": "V"}
